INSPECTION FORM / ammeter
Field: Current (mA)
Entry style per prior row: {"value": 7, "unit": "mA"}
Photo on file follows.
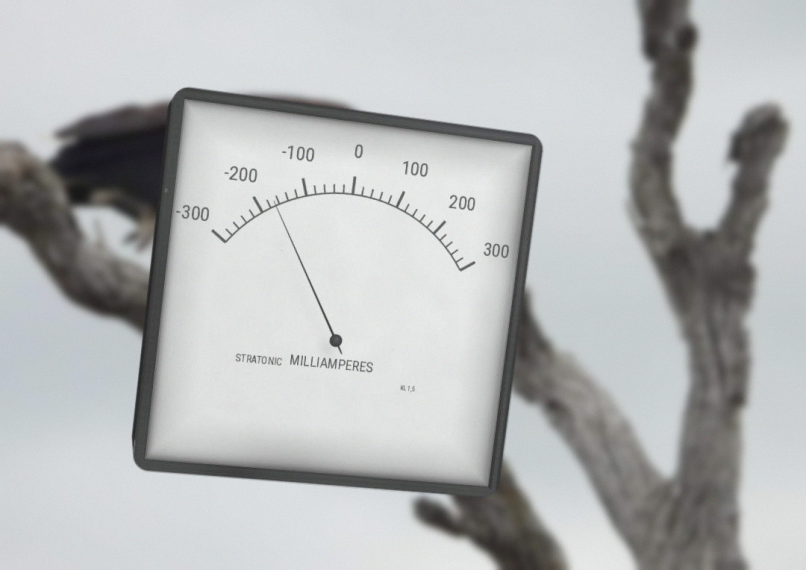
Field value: {"value": -170, "unit": "mA"}
